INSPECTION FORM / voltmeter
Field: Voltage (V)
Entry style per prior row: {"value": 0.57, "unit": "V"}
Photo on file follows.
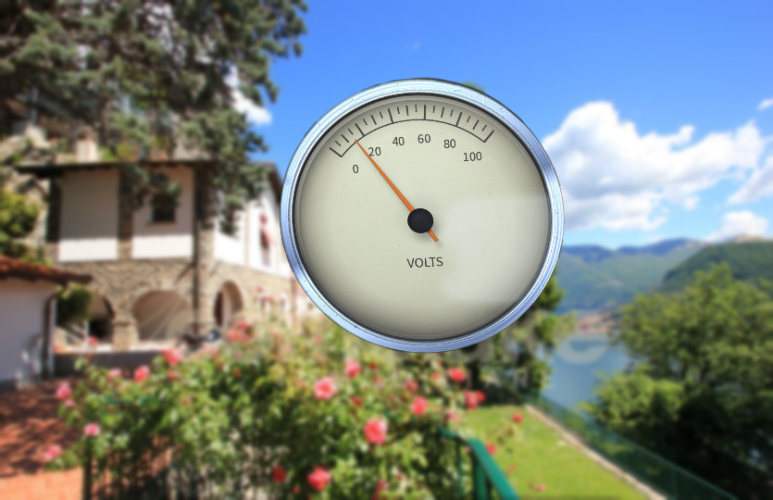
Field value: {"value": 15, "unit": "V"}
